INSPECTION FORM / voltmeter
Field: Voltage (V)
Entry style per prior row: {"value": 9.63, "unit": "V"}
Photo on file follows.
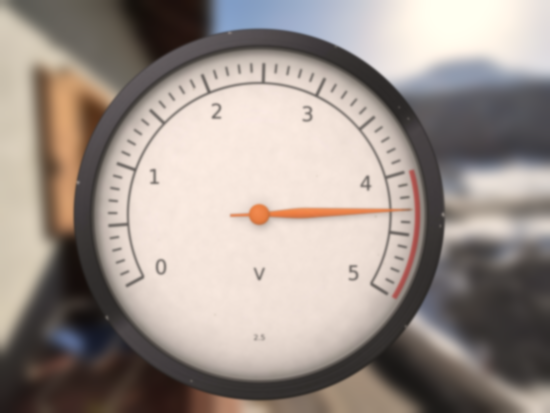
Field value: {"value": 4.3, "unit": "V"}
